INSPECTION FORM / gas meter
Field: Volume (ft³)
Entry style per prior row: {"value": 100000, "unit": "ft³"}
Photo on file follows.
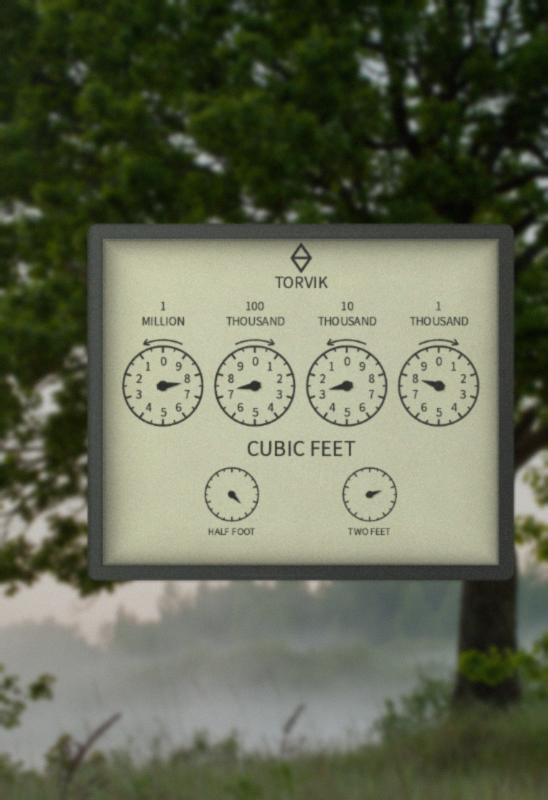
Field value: {"value": 772800, "unit": "ft³"}
